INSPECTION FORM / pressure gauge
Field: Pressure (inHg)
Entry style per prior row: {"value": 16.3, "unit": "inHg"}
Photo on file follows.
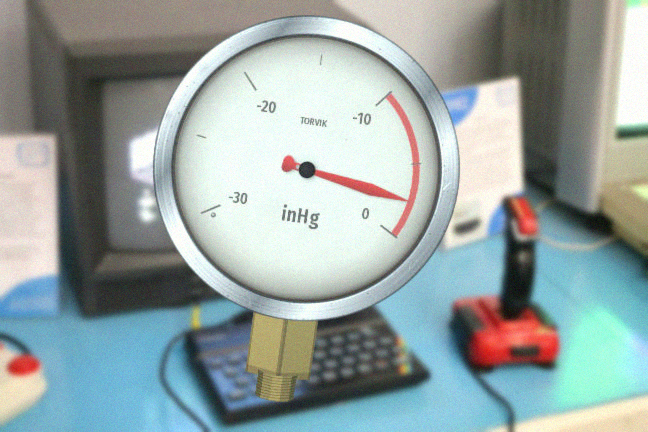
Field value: {"value": -2.5, "unit": "inHg"}
